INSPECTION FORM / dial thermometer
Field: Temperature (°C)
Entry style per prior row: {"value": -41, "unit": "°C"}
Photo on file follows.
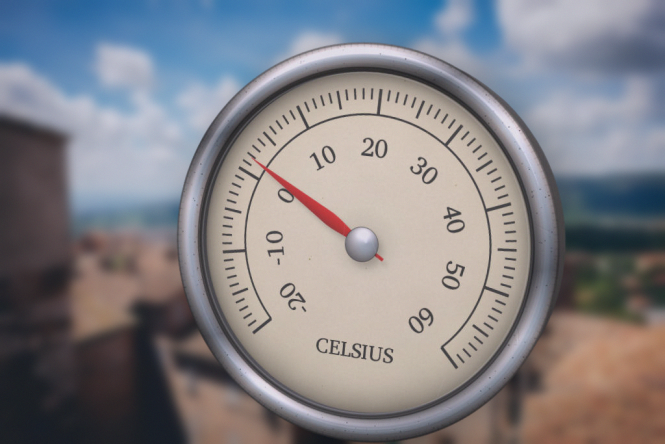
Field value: {"value": 2, "unit": "°C"}
